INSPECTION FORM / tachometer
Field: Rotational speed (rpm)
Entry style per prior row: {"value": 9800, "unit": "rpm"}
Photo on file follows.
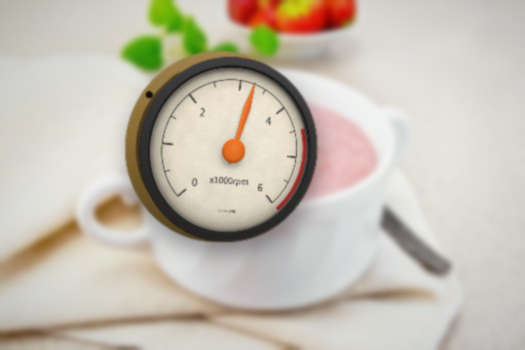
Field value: {"value": 3250, "unit": "rpm"}
